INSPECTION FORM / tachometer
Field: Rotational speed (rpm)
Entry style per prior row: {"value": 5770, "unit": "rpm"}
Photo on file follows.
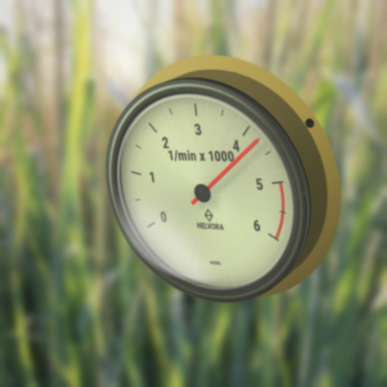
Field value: {"value": 4250, "unit": "rpm"}
